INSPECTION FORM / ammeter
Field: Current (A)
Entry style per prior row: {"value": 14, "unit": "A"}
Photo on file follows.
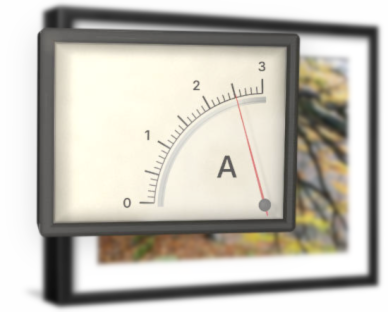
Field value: {"value": 2.5, "unit": "A"}
